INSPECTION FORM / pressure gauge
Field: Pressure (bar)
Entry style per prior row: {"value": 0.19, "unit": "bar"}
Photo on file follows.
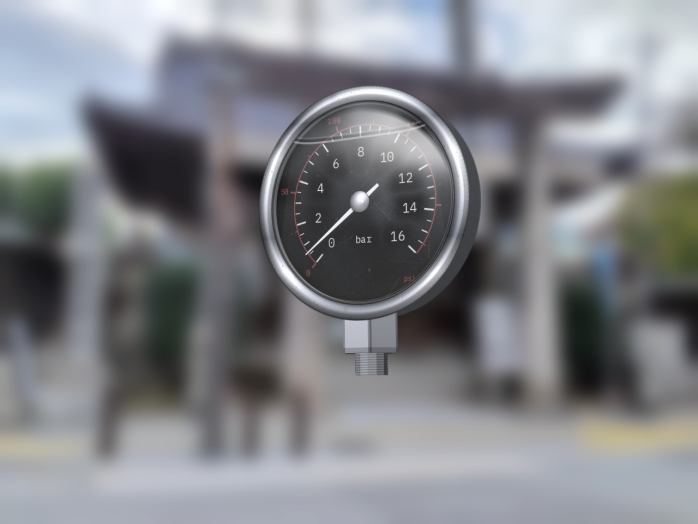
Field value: {"value": 0.5, "unit": "bar"}
